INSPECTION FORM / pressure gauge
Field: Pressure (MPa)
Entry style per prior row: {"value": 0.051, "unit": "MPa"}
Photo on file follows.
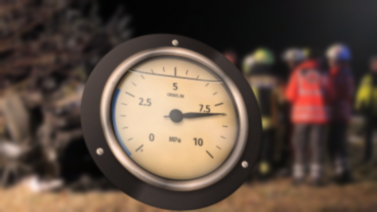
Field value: {"value": 8, "unit": "MPa"}
